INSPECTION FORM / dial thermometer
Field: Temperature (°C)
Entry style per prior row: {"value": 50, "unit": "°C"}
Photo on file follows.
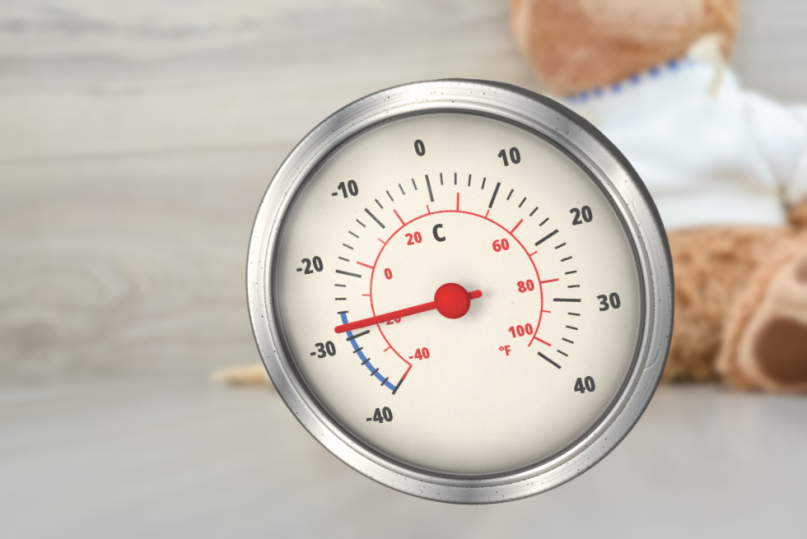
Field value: {"value": -28, "unit": "°C"}
